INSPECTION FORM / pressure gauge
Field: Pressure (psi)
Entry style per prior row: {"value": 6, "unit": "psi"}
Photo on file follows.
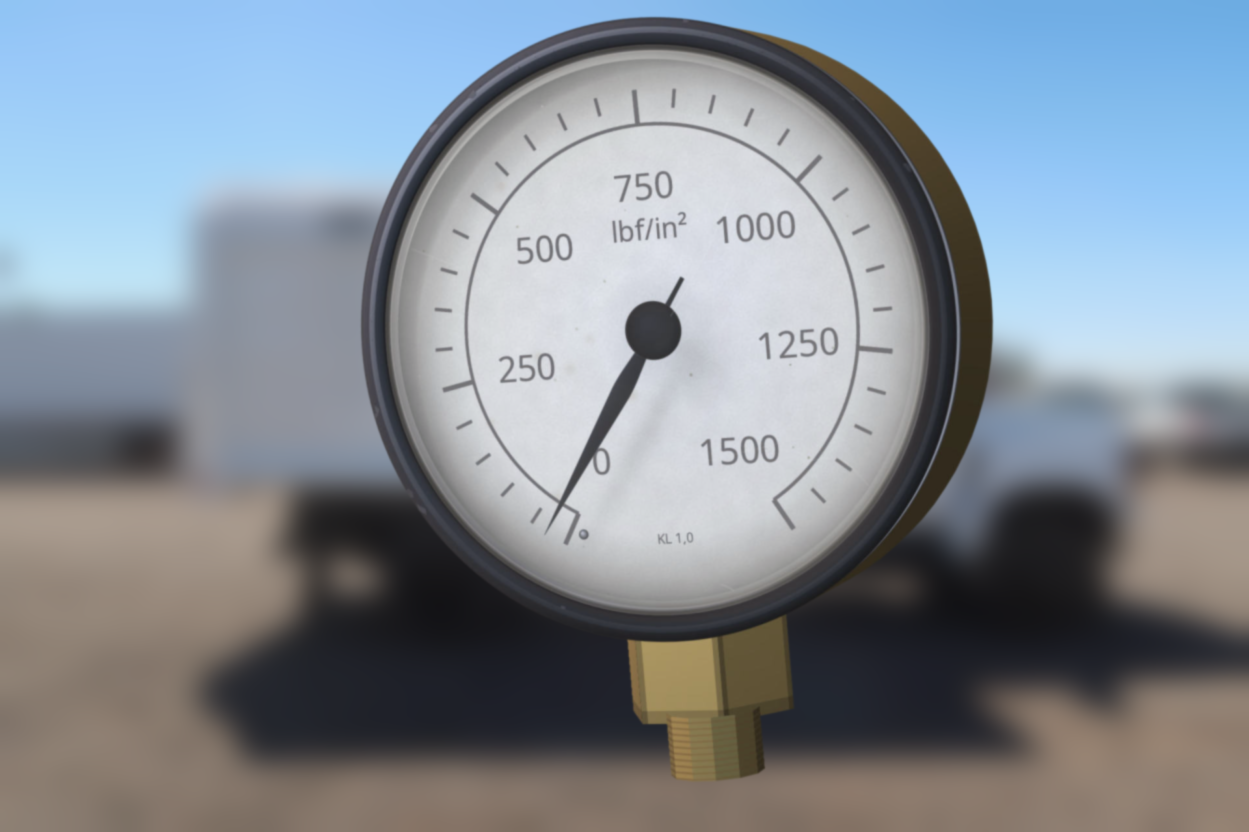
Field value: {"value": 25, "unit": "psi"}
